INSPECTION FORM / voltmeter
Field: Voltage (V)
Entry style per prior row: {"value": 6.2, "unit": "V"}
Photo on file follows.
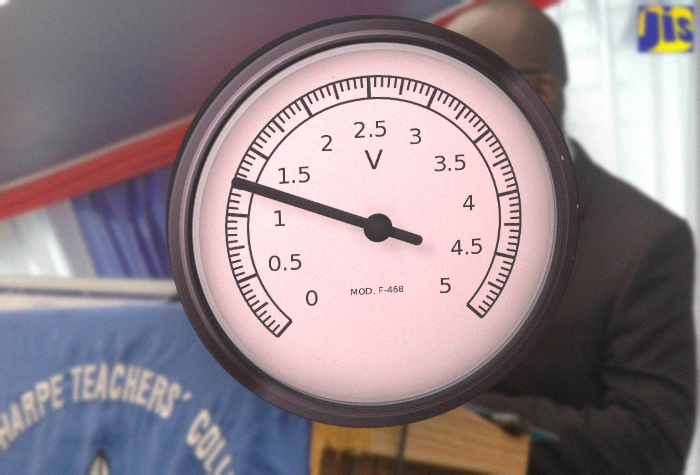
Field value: {"value": 1.25, "unit": "V"}
